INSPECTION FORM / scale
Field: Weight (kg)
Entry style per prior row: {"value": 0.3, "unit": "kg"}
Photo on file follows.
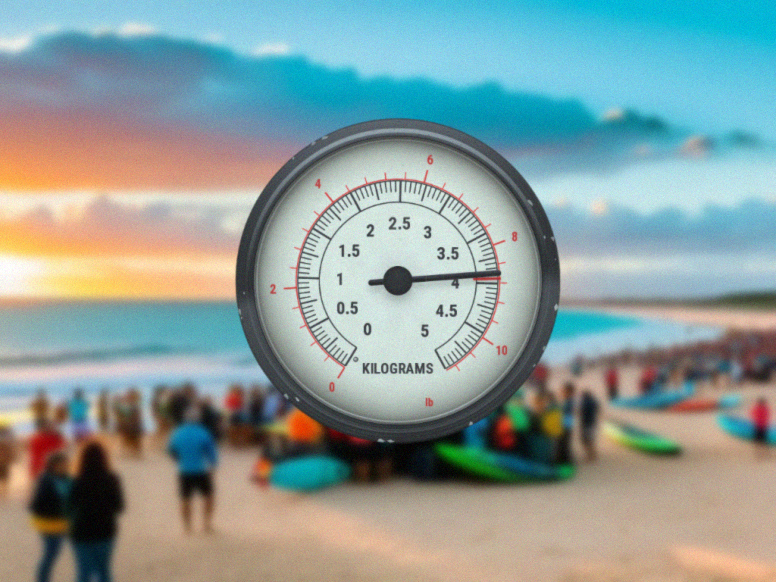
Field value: {"value": 3.9, "unit": "kg"}
